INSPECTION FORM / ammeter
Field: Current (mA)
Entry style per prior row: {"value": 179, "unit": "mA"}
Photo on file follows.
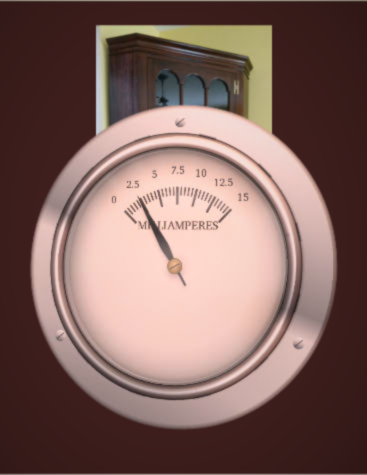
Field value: {"value": 2.5, "unit": "mA"}
